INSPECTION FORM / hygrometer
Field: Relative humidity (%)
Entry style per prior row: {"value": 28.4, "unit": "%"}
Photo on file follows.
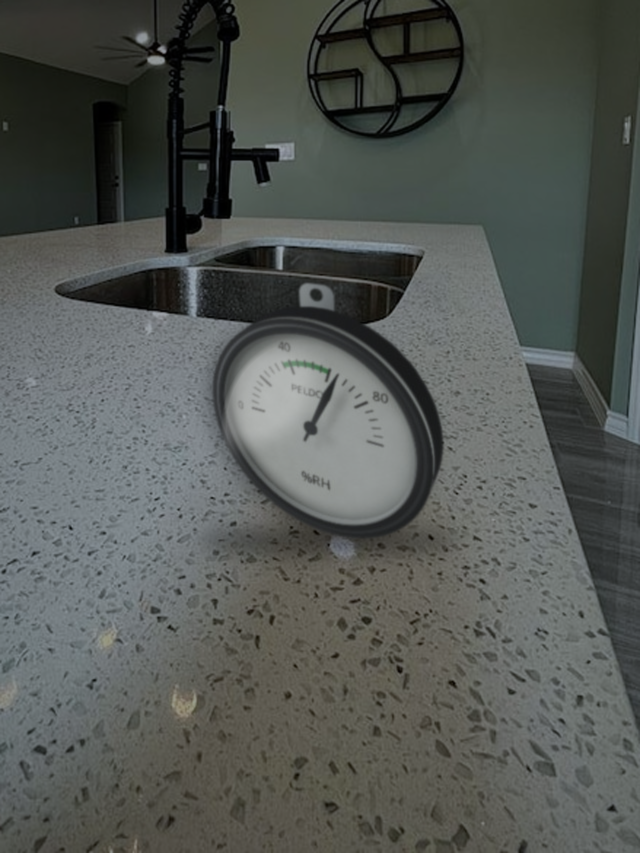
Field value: {"value": 64, "unit": "%"}
